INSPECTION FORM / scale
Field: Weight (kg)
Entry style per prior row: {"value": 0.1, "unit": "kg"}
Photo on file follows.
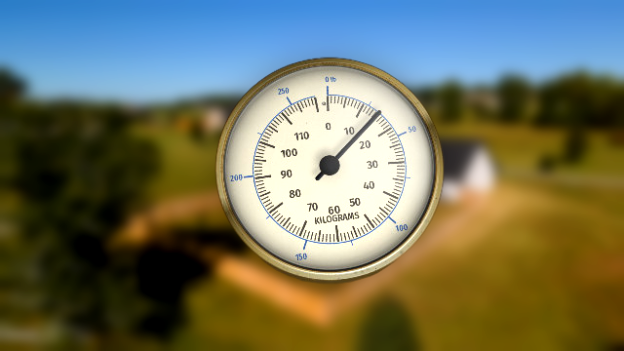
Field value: {"value": 15, "unit": "kg"}
